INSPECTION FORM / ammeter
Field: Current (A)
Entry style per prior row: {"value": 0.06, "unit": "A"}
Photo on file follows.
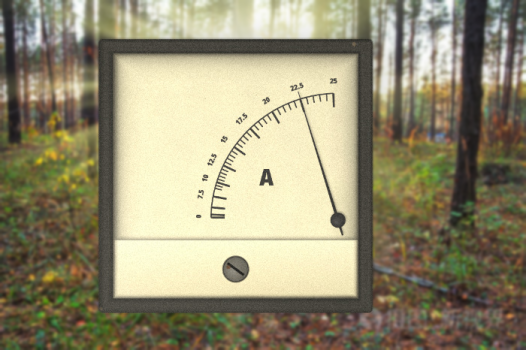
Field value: {"value": 22.5, "unit": "A"}
